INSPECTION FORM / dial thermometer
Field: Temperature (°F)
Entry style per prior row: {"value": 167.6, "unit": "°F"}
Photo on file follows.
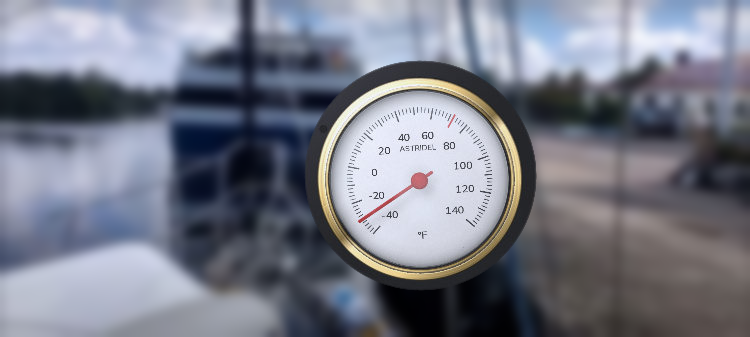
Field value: {"value": -30, "unit": "°F"}
